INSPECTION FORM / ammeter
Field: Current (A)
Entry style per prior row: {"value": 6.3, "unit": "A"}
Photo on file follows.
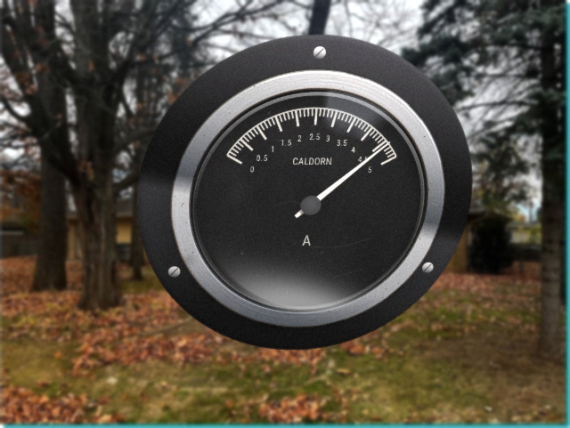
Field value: {"value": 4.5, "unit": "A"}
